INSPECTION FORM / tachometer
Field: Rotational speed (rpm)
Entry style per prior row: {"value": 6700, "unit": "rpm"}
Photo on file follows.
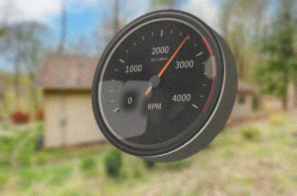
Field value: {"value": 2600, "unit": "rpm"}
